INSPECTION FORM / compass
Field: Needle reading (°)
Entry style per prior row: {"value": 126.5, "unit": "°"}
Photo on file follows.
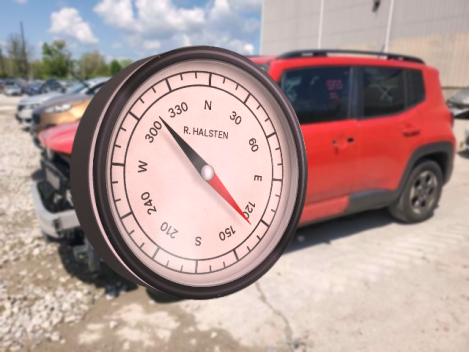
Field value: {"value": 130, "unit": "°"}
